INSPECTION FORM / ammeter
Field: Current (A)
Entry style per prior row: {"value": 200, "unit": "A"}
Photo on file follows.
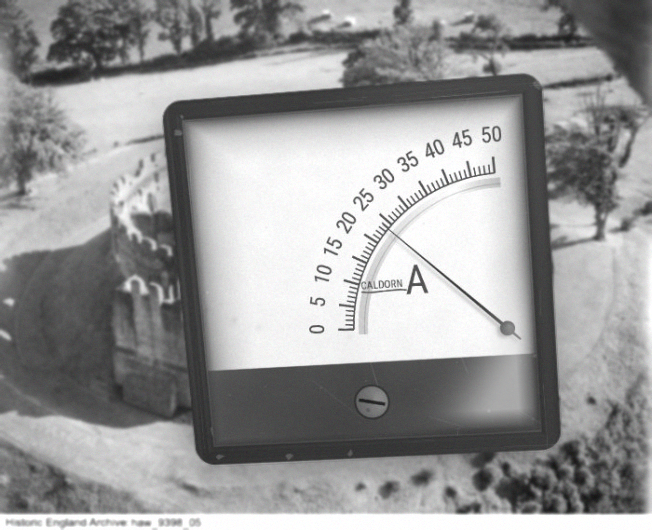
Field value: {"value": 24, "unit": "A"}
